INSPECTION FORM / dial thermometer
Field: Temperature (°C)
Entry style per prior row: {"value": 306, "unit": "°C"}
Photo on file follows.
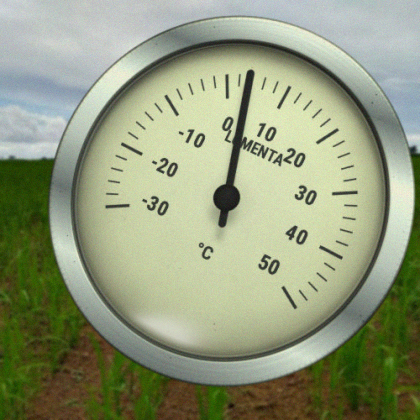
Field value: {"value": 4, "unit": "°C"}
